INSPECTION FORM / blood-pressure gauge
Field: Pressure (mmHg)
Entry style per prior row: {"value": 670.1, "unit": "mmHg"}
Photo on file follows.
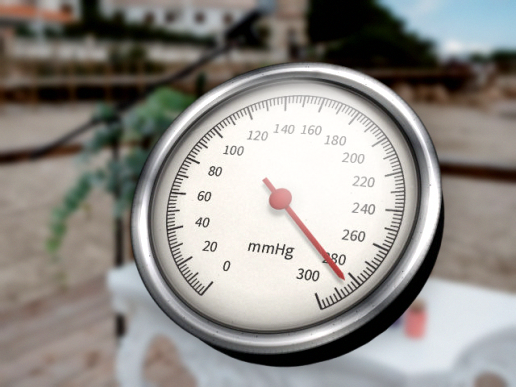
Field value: {"value": 284, "unit": "mmHg"}
